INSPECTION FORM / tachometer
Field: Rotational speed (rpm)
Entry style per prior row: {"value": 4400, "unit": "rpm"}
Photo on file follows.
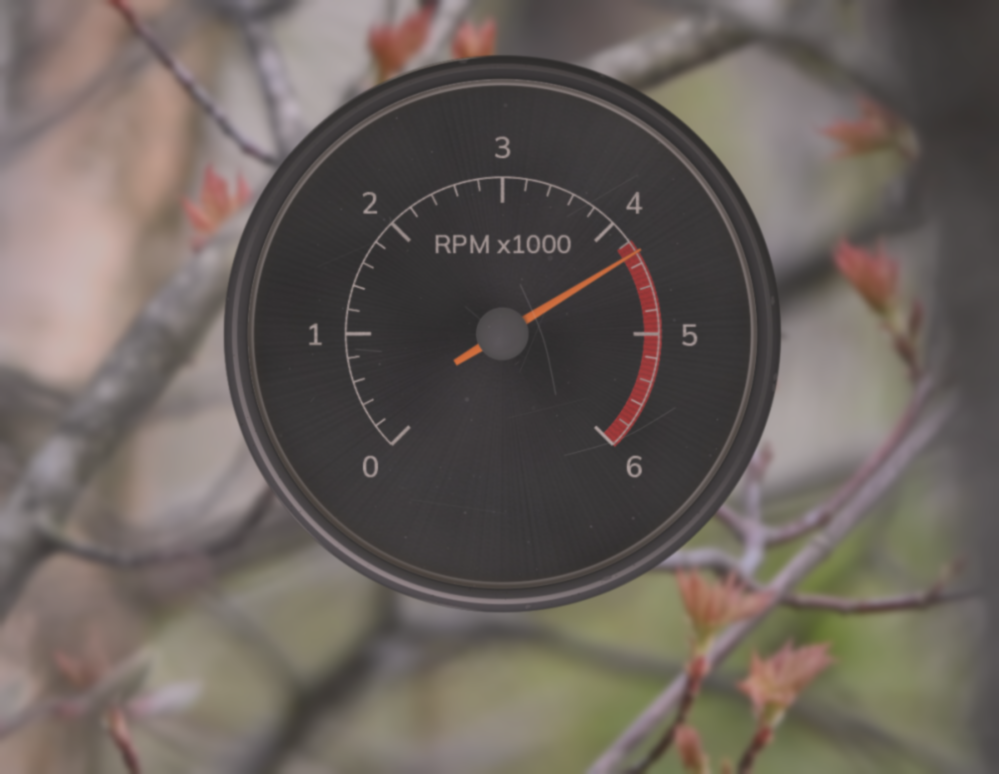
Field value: {"value": 4300, "unit": "rpm"}
